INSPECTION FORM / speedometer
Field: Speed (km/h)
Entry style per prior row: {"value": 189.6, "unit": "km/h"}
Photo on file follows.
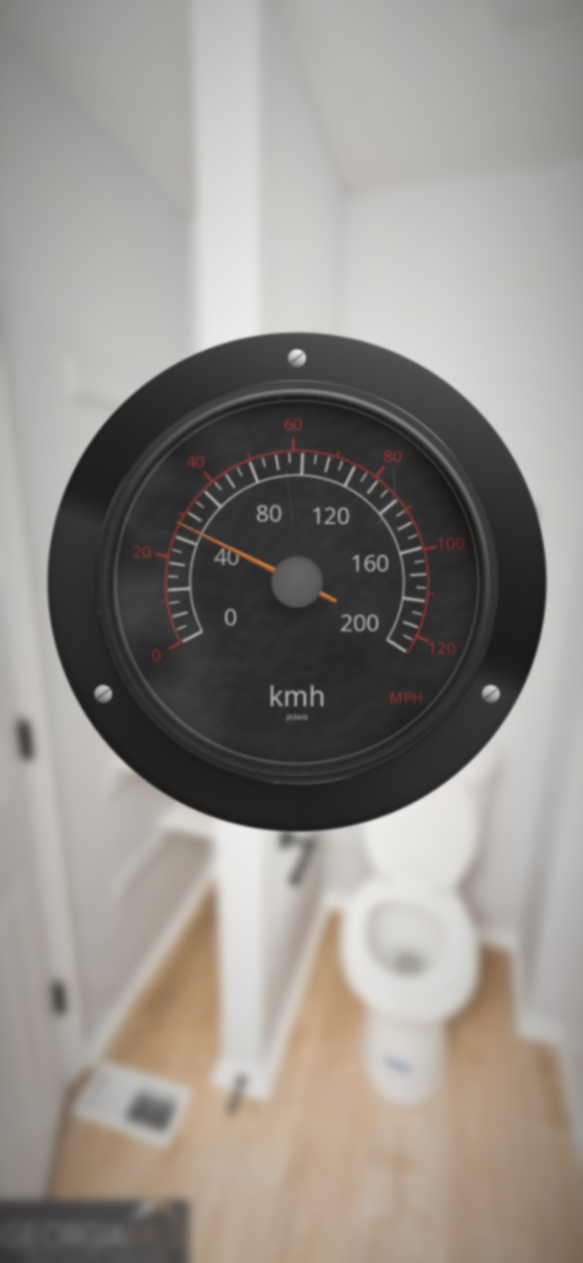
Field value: {"value": 45, "unit": "km/h"}
